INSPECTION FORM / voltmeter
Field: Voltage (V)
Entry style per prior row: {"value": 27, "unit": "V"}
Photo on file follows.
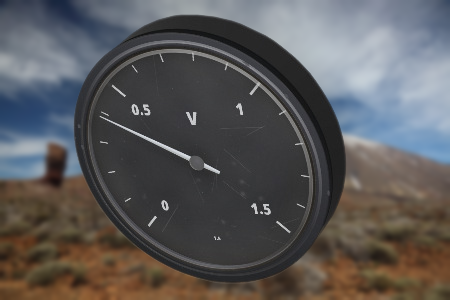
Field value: {"value": 0.4, "unit": "V"}
